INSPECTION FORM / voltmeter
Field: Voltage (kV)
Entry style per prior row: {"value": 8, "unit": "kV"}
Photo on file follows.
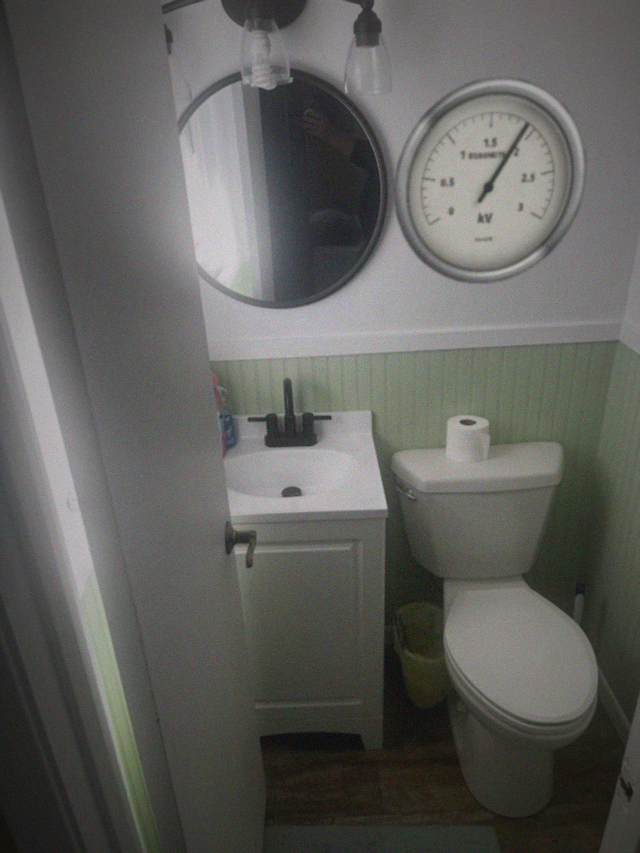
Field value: {"value": 1.9, "unit": "kV"}
